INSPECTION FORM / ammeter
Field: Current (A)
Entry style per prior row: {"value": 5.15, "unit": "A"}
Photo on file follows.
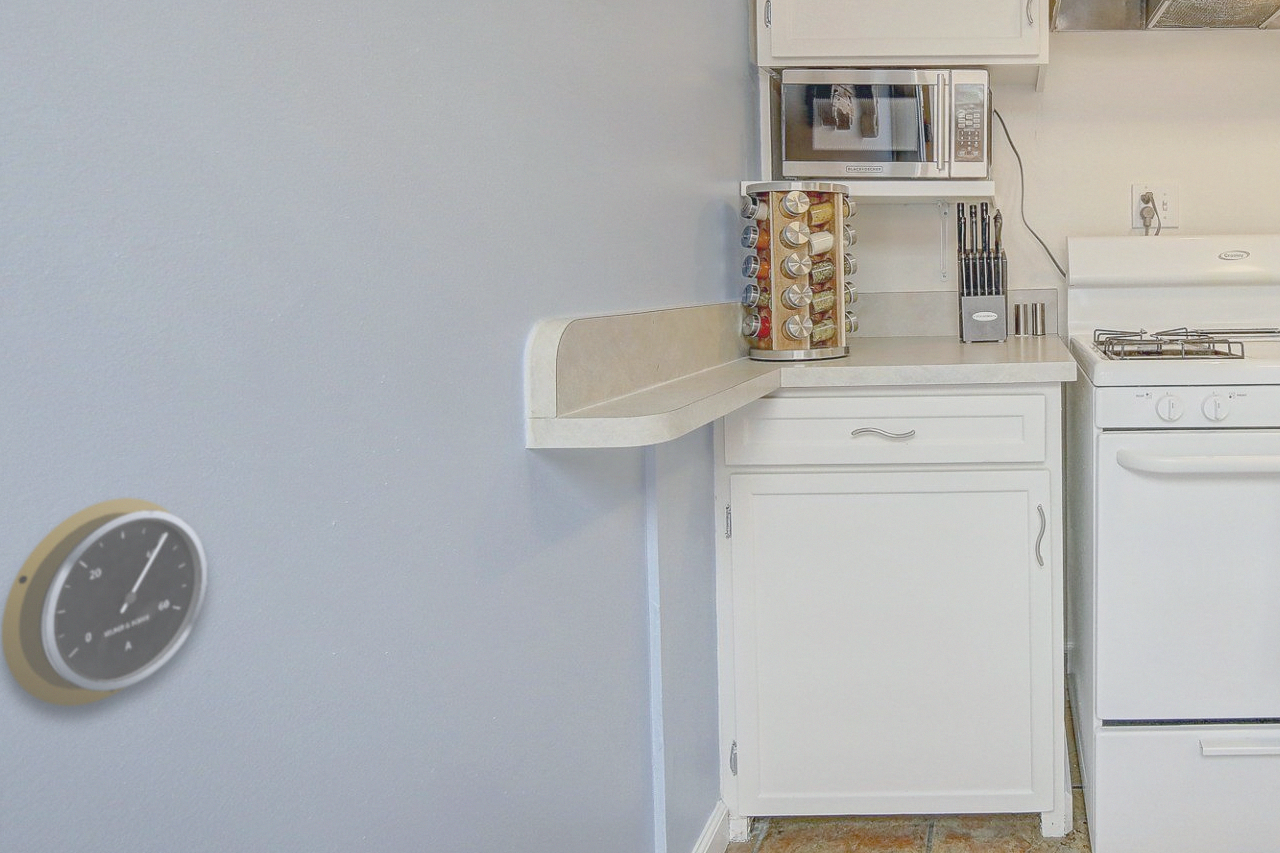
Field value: {"value": 40, "unit": "A"}
